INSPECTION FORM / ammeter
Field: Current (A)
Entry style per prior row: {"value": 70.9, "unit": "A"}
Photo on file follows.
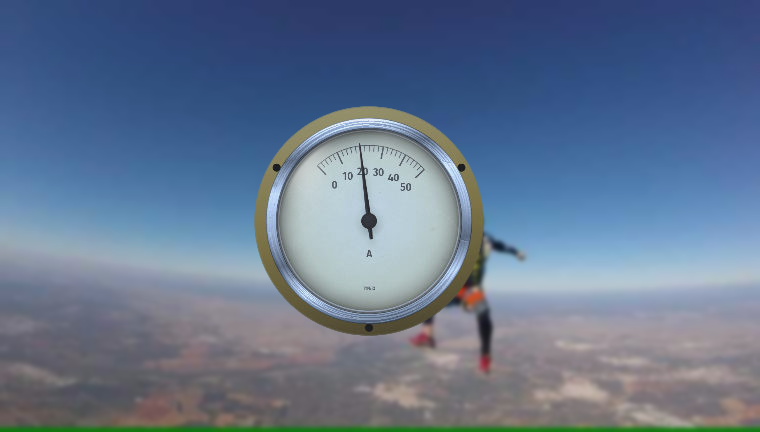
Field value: {"value": 20, "unit": "A"}
